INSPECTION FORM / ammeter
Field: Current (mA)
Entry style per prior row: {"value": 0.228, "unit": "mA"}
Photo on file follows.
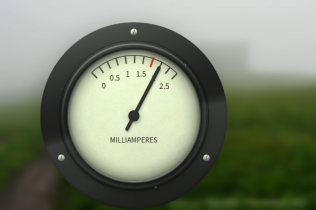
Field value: {"value": 2, "unit": "mA"}
